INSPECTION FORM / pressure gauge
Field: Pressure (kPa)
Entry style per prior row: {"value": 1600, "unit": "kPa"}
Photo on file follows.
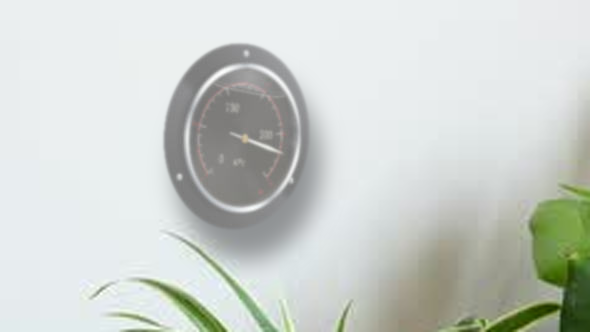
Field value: {"value": 220, "unit": "kPa"}
